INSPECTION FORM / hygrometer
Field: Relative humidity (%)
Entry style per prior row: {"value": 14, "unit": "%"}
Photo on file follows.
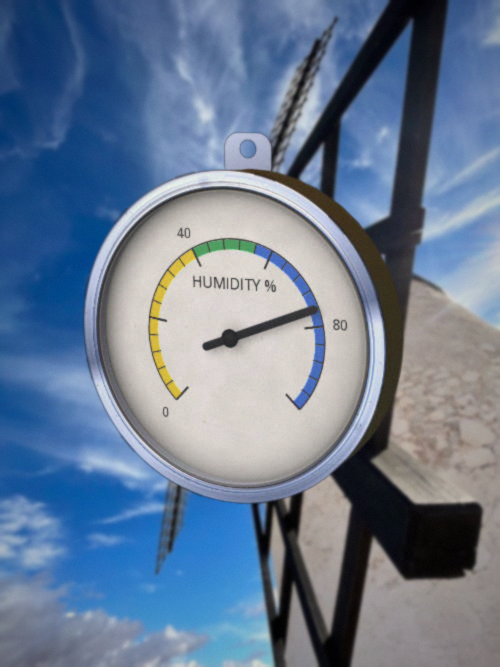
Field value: {"value": 76, "unit": "%"}
